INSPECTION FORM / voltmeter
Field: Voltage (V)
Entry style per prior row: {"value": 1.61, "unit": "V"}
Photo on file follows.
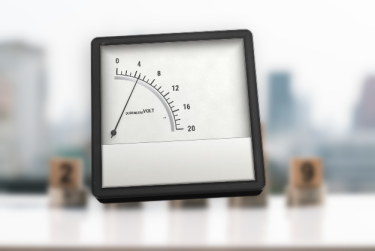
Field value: {"value": 5, "unit": "V"}
